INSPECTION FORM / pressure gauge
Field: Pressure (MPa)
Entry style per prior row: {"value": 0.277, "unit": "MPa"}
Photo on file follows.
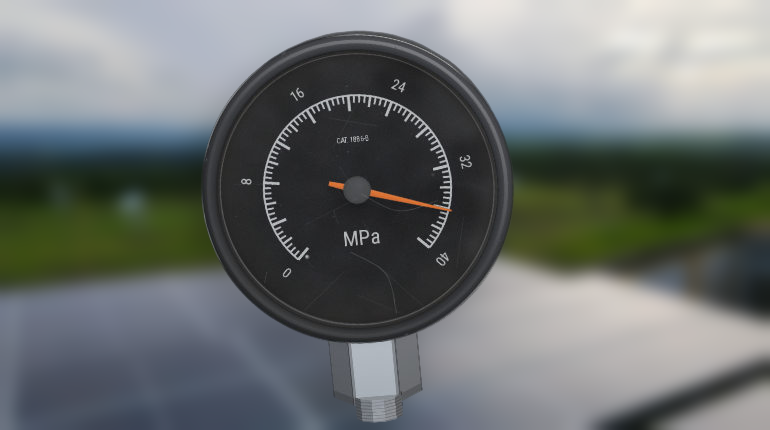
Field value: {"value": 36, "unit": "MPa"}
